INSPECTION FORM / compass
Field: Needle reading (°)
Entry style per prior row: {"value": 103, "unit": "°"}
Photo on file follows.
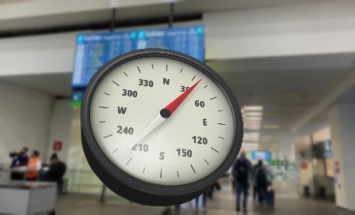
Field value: {"value": 37.5, "unit": "°"}
